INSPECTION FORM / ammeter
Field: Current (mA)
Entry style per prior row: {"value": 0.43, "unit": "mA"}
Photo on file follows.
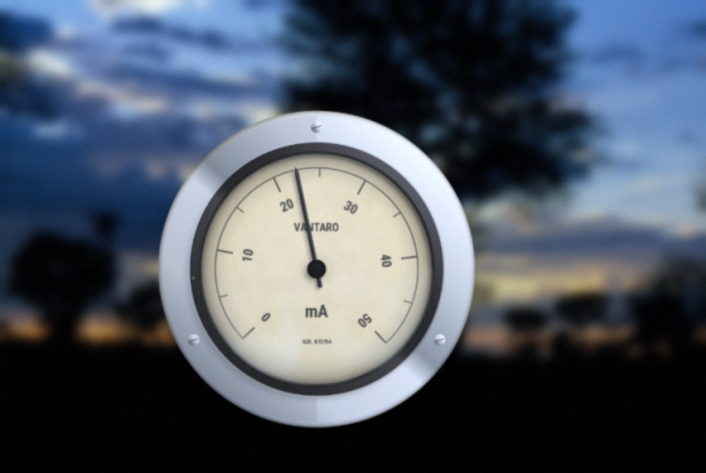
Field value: {"value": 22.5, "unit": "mA"}
